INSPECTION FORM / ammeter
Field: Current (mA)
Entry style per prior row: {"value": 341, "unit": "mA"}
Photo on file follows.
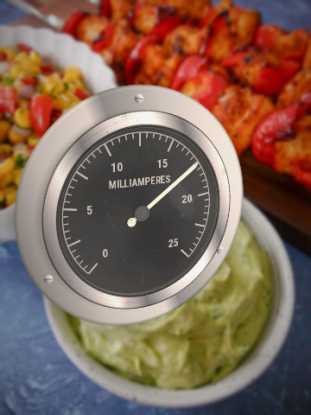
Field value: {"value": 17.5, "unit": "mA"}
